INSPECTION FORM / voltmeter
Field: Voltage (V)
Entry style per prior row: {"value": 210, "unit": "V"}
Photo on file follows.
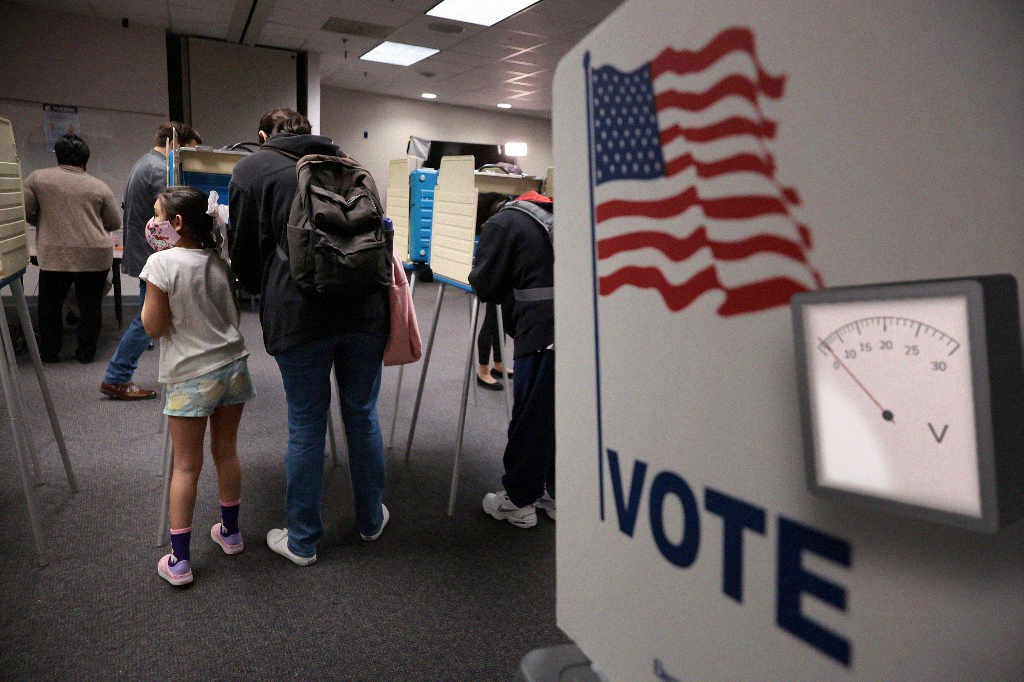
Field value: {"value": 5, "unit": "V"}
